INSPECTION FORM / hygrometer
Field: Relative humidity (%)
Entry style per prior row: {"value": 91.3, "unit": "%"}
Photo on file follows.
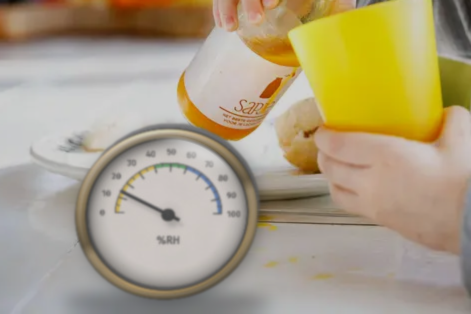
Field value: {"value": 15, "unit": "%"}
